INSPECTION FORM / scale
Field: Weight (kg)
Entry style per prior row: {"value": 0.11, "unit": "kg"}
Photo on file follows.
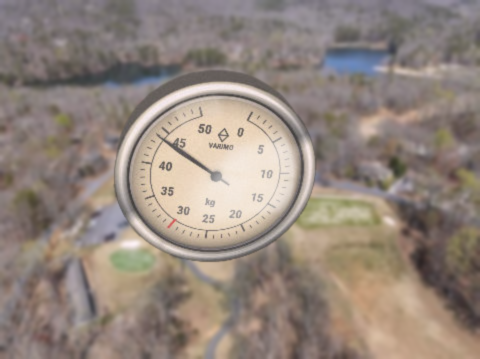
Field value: {"value": 44, "unit": "kg"}
